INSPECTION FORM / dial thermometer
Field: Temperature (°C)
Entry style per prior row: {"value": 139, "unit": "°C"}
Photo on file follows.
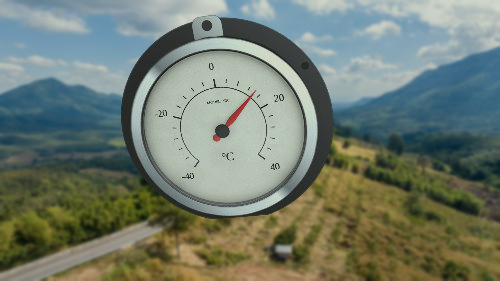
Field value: {"value": 14, "unit": "°C"}
